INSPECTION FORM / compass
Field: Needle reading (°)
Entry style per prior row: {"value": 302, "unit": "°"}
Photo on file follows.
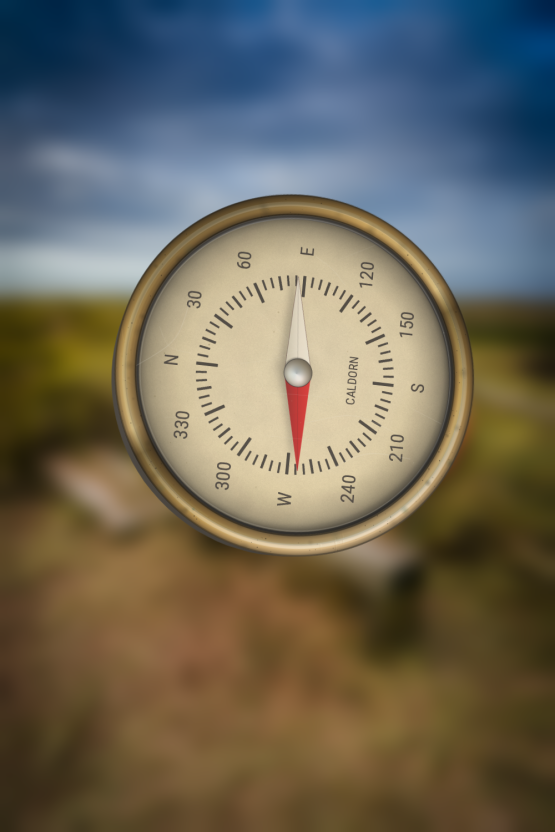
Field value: {"value": 265, "unit": "°"}
